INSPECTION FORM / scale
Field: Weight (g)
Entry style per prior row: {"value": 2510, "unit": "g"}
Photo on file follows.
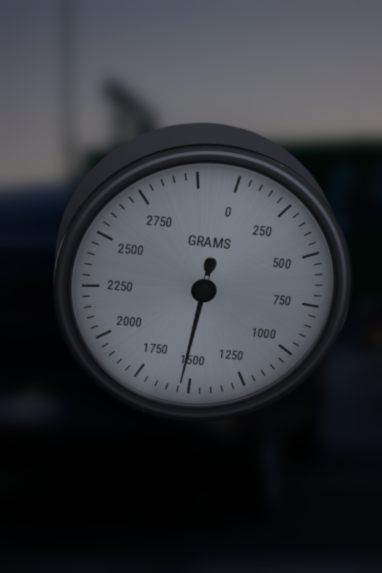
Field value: {"value": 1550, "unit": "g"}
